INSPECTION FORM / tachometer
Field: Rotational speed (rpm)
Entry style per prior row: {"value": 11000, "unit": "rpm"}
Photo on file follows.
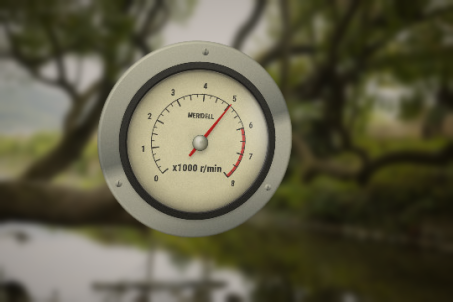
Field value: {"value": 5000, "unit": "rpm"}
